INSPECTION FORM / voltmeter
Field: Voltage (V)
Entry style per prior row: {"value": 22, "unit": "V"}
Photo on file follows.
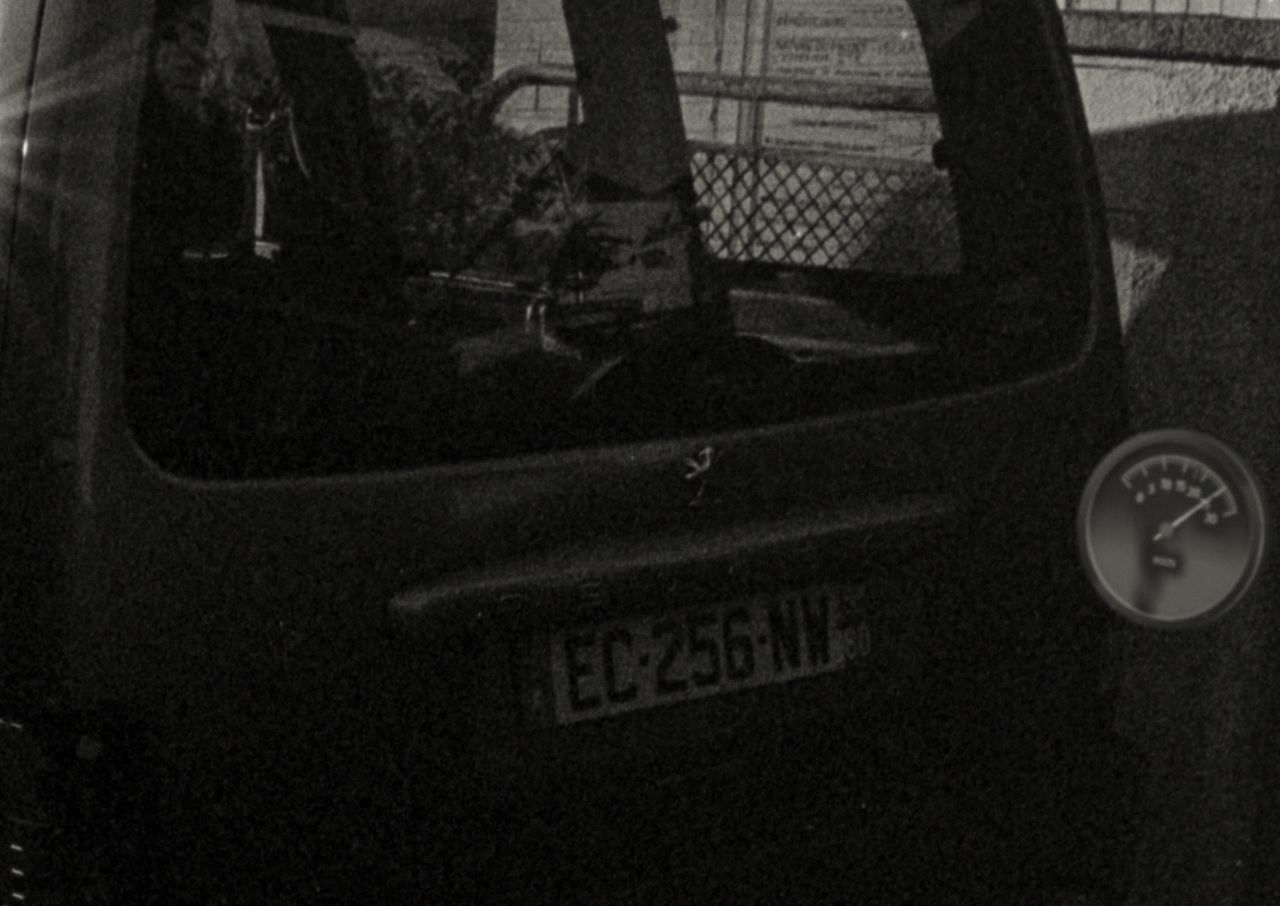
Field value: {"value": 25, "unit": "V"}
